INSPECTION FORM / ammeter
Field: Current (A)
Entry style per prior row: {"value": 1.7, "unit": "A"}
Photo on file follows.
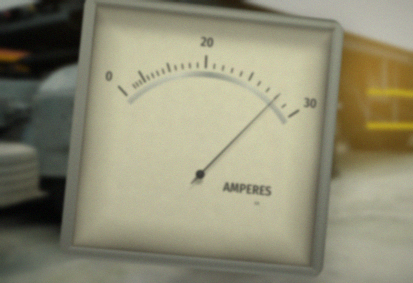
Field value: {"value": 28, "unit": "A"}
